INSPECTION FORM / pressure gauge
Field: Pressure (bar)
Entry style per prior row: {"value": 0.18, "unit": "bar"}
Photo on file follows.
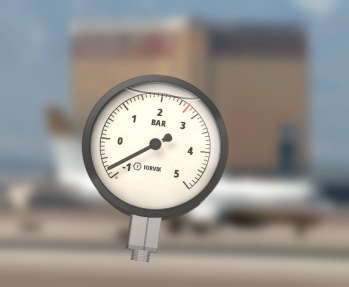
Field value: {"value": -0.8, "unit": "bar"}
